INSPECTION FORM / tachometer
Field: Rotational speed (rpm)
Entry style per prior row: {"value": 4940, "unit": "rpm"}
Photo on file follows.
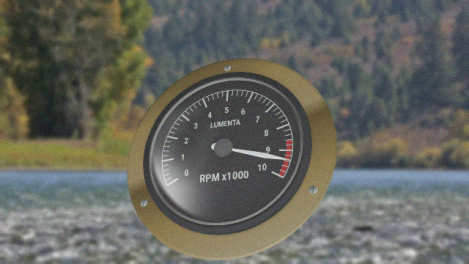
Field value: {"value": 9400, "unit": "rpm"}
